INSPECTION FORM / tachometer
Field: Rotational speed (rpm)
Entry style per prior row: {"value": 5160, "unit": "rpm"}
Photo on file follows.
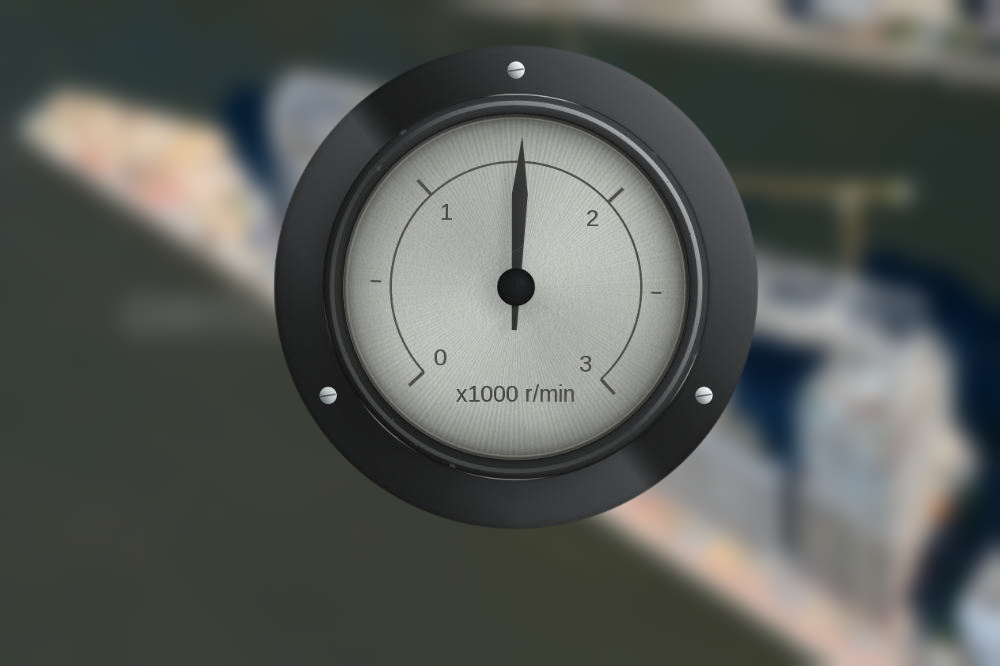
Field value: {"value": 1500, "unit": "rpm"}
